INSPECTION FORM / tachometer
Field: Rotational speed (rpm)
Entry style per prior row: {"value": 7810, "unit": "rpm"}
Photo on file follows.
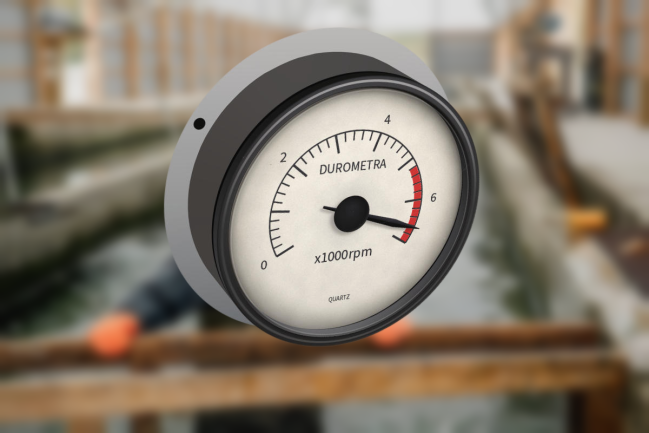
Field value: {"value": 6600, "unit": "rpm"}
